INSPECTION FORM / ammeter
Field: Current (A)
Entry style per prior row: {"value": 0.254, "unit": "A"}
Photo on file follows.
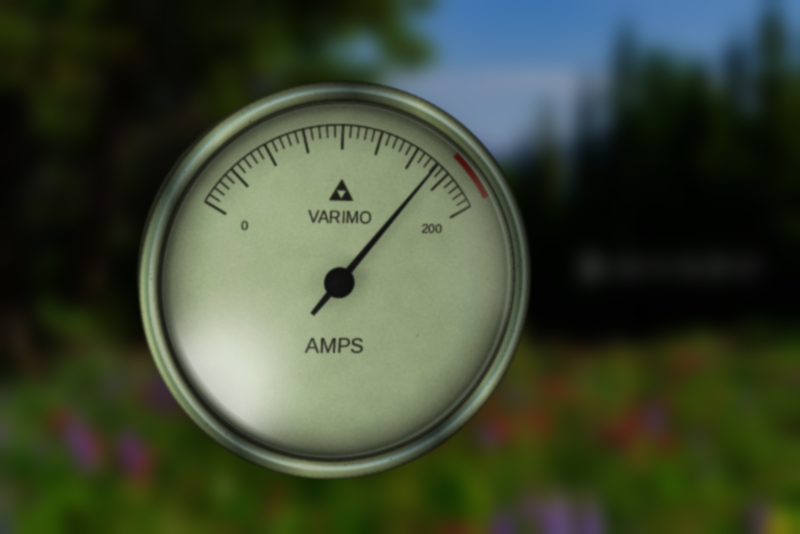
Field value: {"value": 165, "unit": "A"}
